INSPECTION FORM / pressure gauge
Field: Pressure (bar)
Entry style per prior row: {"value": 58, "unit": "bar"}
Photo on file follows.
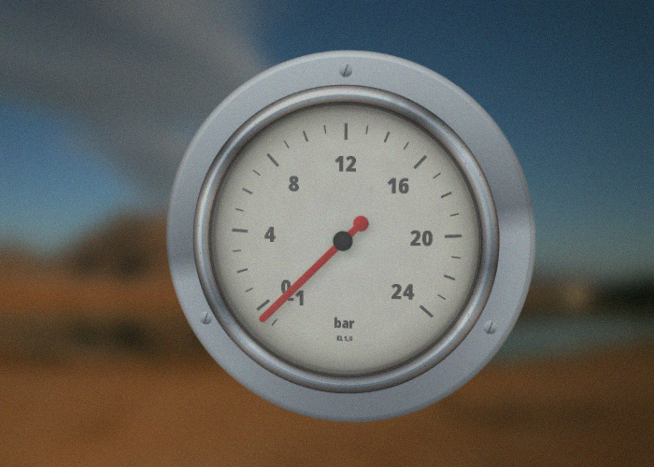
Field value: {"value": -0.5, "unit": "bar"}
